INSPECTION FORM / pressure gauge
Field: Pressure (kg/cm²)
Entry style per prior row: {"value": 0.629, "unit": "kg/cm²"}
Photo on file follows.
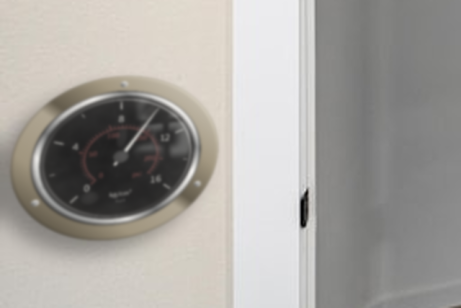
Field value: {"value": 10, "unit": "kg/cm²"}
